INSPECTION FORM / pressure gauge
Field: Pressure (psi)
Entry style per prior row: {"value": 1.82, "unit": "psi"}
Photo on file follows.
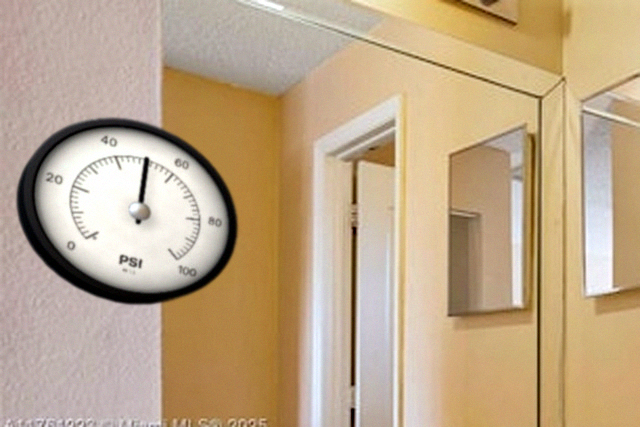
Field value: {"value": 50, "unit": "psi"}
